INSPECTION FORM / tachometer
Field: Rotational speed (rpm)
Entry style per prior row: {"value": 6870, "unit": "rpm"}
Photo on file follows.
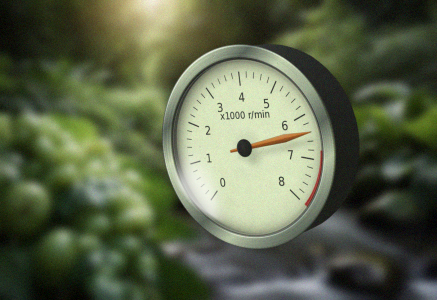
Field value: {"value": 6400, "unit": "rpm"}
